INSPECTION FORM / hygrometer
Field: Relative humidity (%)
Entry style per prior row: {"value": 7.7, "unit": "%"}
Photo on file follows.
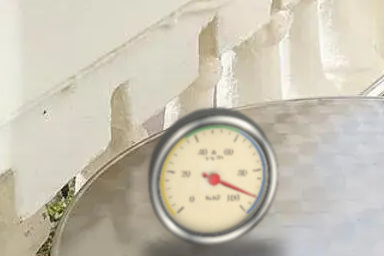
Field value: {"value": 92, "unit": "%"}
